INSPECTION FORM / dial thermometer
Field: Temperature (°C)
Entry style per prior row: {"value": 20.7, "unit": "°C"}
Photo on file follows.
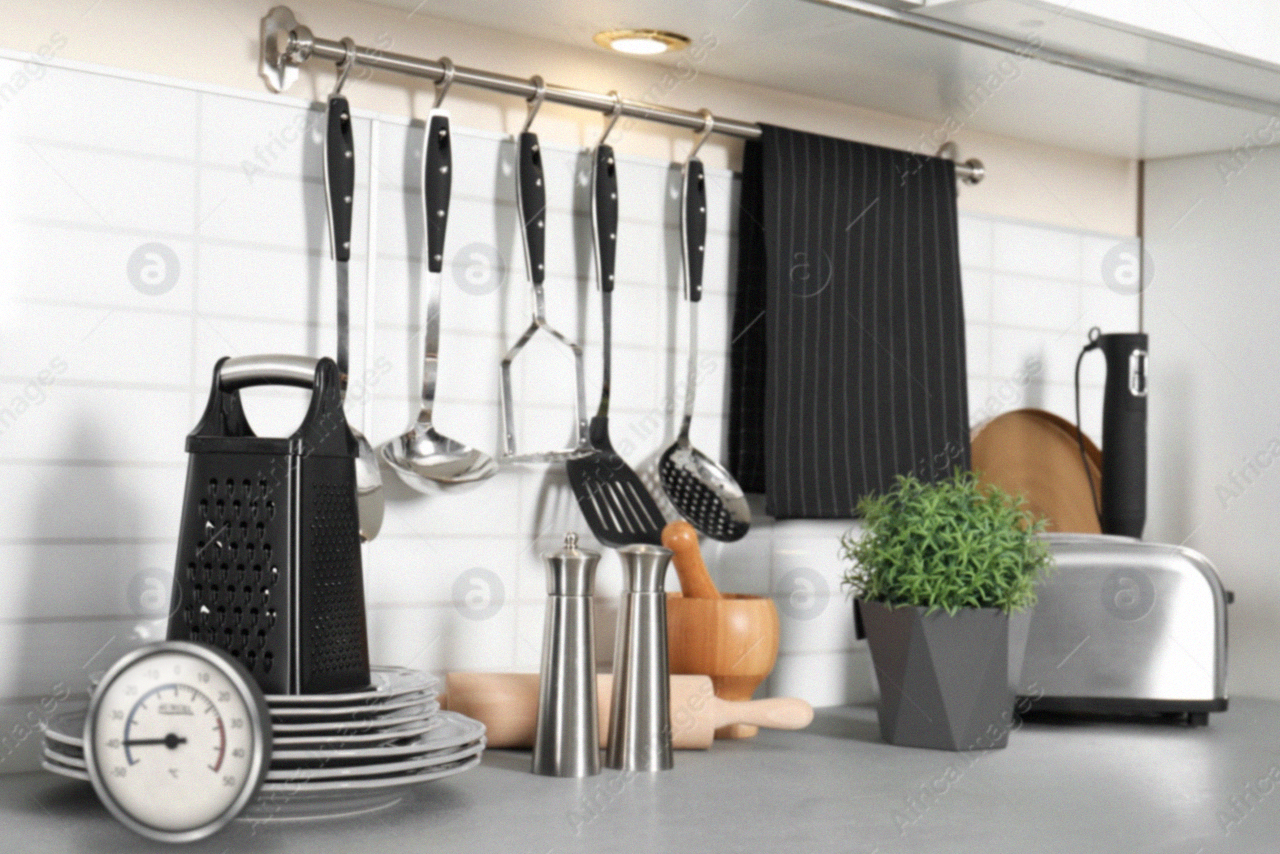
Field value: {"value": -40, "unit": "°C"}
